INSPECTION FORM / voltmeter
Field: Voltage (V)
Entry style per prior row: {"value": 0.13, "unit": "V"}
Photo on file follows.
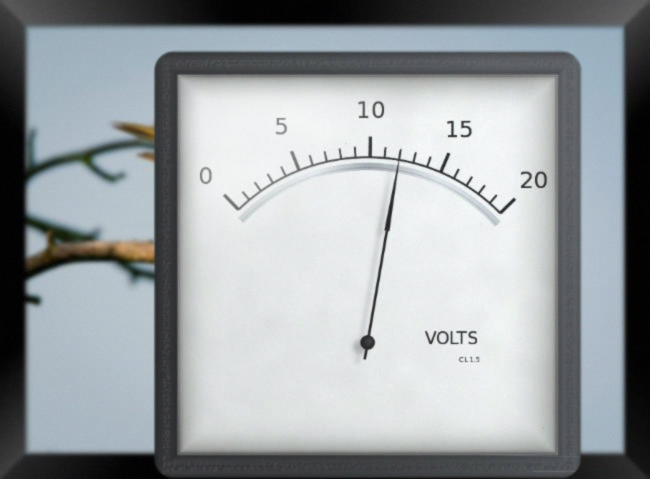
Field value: {"value": 12, "unit": "V"}
